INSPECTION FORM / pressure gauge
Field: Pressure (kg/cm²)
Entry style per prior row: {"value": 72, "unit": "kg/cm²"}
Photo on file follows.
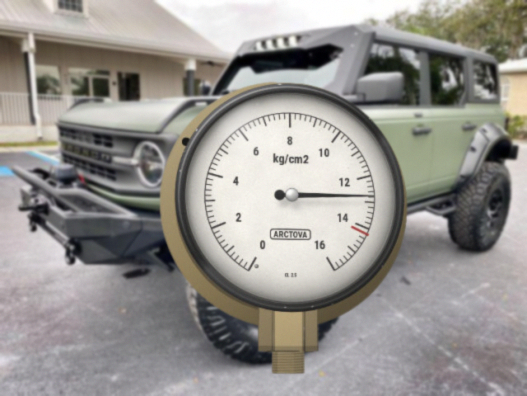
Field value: {"value": 12.8, "unit": "kg/cm²"}
